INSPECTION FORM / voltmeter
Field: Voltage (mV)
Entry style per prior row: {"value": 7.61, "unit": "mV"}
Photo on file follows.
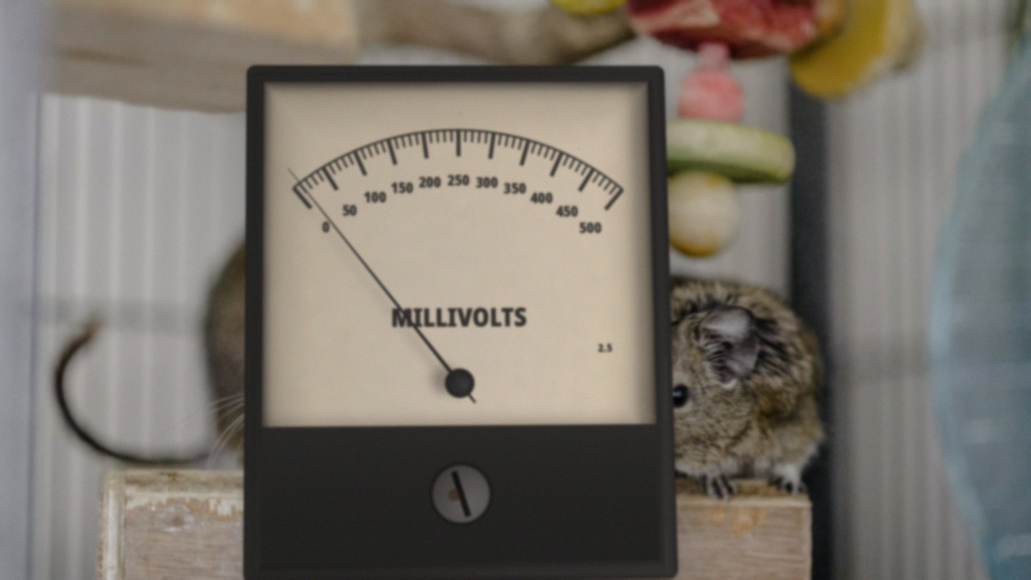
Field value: {"value": 10, "unit": "mV"}
